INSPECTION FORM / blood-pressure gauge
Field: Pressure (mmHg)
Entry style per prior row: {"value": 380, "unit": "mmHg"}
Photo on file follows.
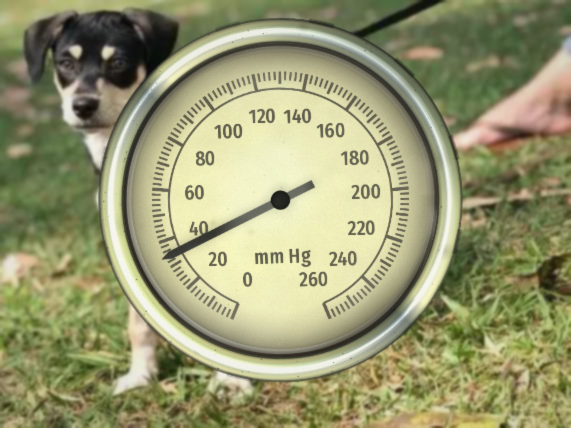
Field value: {"value": 34, "unit": "mmHg"}
